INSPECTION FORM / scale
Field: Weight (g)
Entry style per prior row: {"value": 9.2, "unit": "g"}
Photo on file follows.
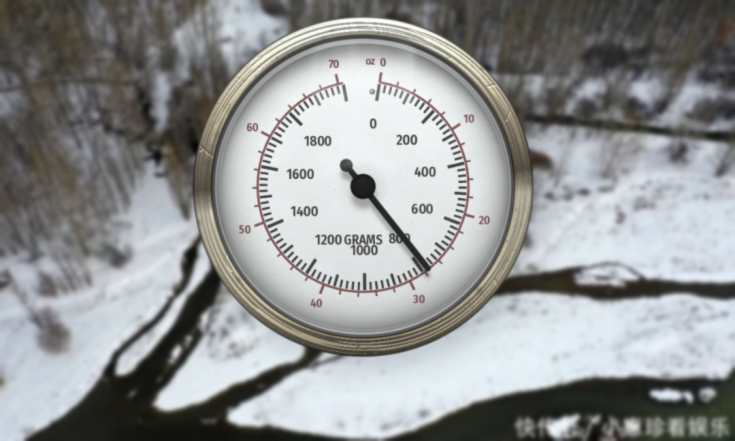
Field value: {"value": 780, "unit": "g"}
